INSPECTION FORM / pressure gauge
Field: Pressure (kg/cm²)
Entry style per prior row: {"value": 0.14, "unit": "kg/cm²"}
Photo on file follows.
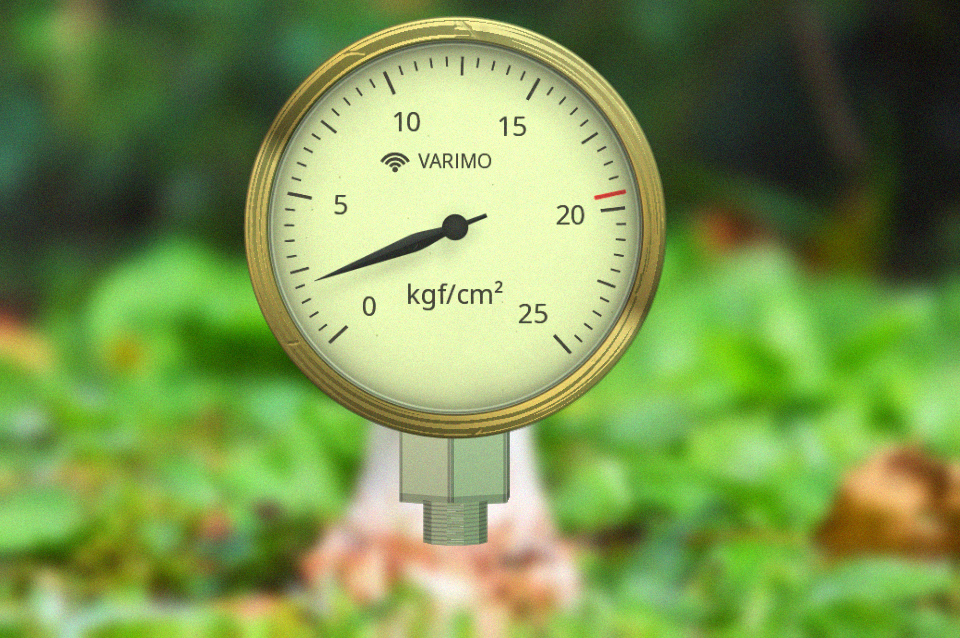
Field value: {"value": 2, "unit": "kg/cm²"}
